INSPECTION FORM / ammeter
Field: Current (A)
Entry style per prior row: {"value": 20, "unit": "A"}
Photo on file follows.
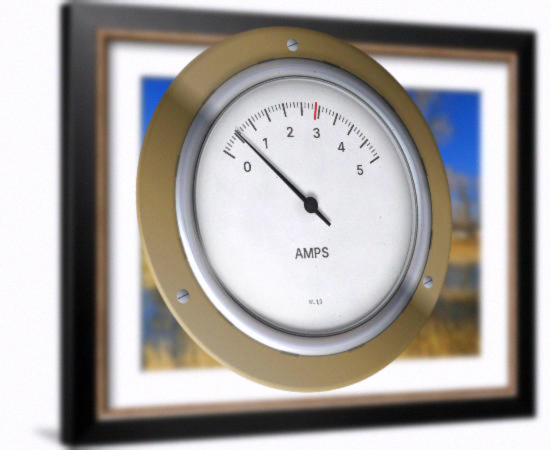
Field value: {"value": 0.5, "unit": "A"}
